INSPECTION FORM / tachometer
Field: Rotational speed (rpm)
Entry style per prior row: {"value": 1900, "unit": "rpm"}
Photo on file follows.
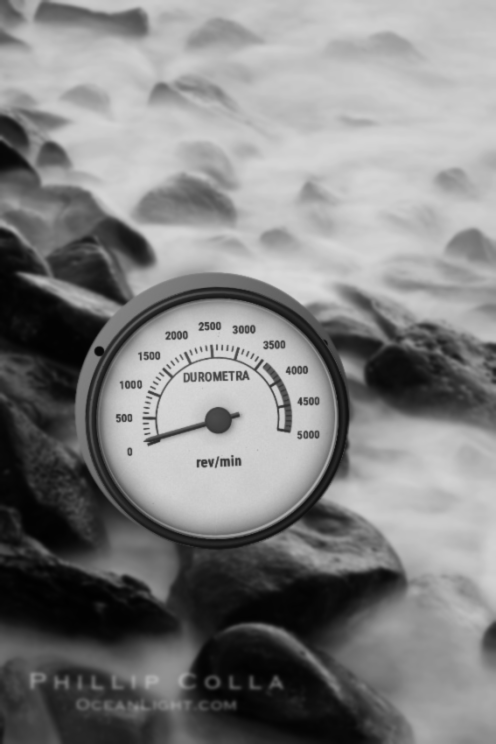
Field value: {"value": 100, "unit": "rpm"}
